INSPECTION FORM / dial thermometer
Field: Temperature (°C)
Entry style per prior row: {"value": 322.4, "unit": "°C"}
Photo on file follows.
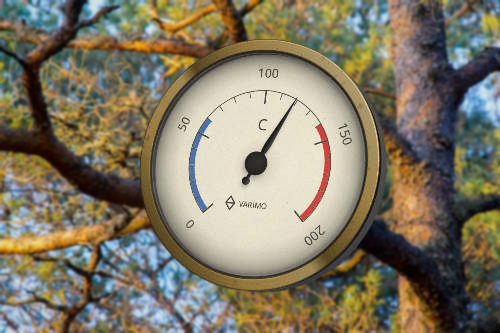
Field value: {"value": 120, "unit": "°C"}
